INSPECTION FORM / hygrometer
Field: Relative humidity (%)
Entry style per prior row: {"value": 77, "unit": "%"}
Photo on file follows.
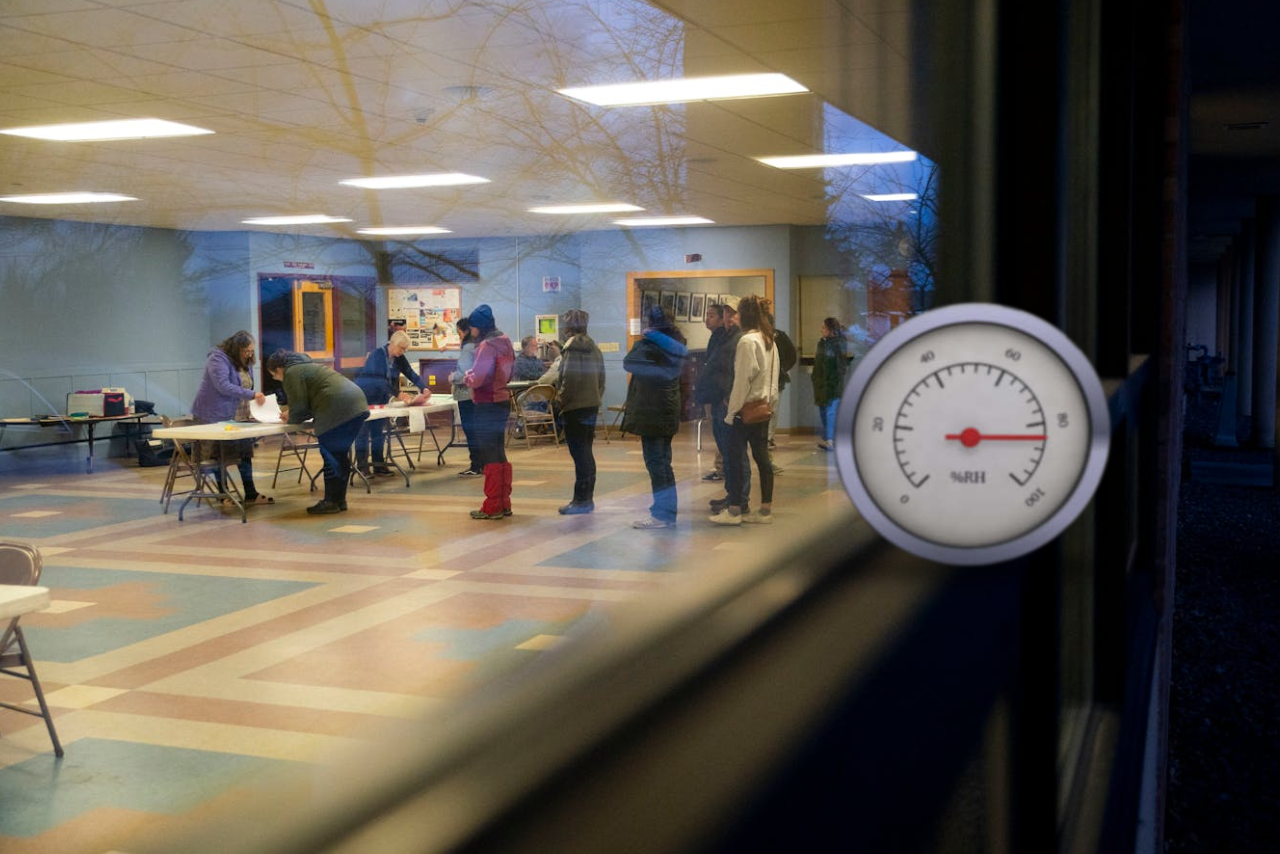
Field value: {"value": 84, "unit": "%"}
